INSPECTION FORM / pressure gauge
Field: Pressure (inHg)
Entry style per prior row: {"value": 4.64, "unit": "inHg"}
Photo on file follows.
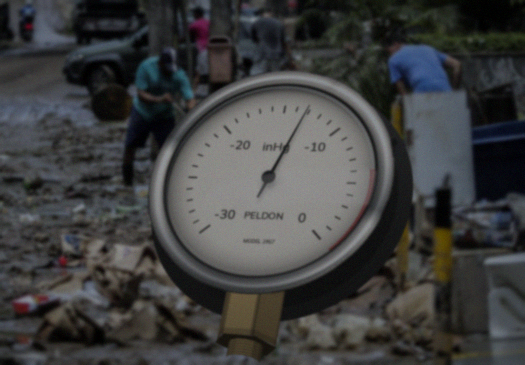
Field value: {"value": -13, "unit": "inHg"}
